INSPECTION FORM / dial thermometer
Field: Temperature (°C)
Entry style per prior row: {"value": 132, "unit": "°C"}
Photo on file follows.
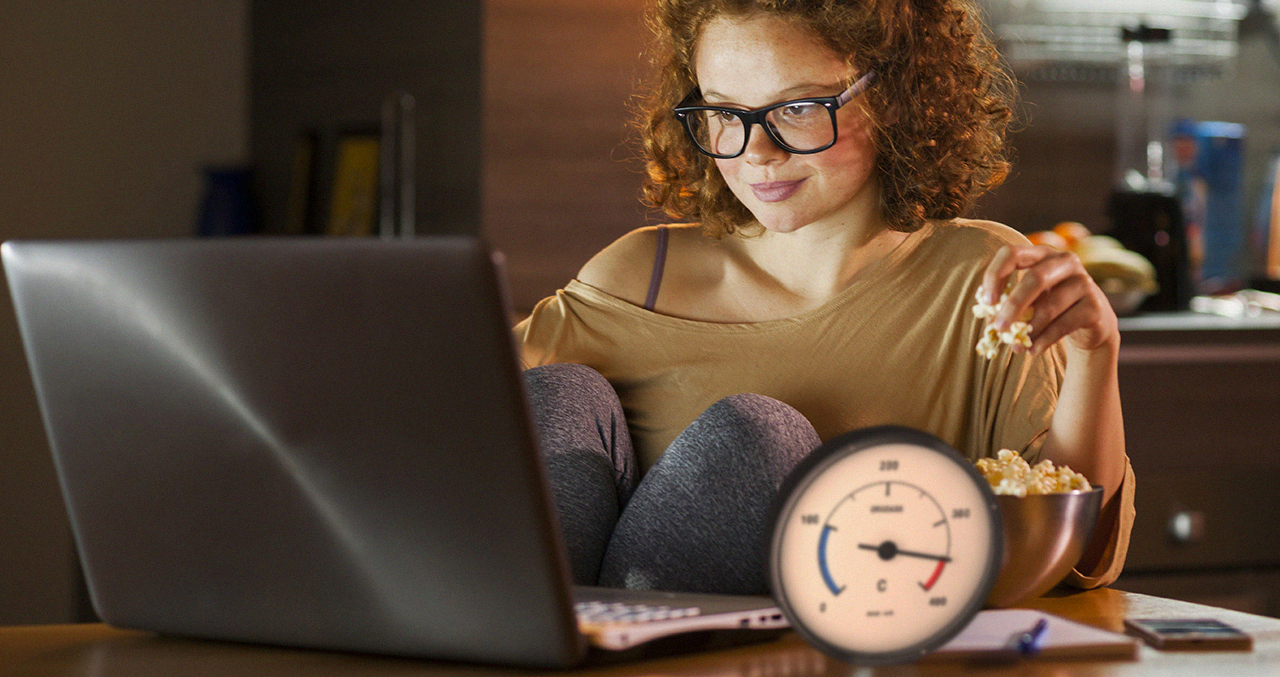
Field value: {"value": 350, "unit": "°C"}
